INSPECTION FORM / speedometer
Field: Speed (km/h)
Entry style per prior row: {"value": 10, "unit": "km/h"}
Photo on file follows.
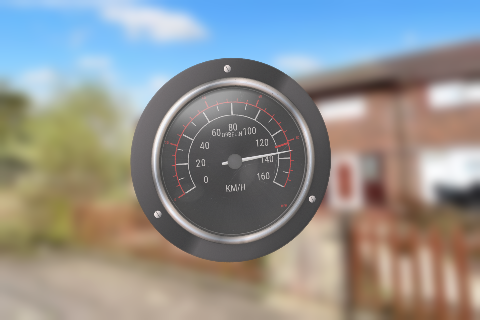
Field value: {"value": 135, "unit": "km/h"}
